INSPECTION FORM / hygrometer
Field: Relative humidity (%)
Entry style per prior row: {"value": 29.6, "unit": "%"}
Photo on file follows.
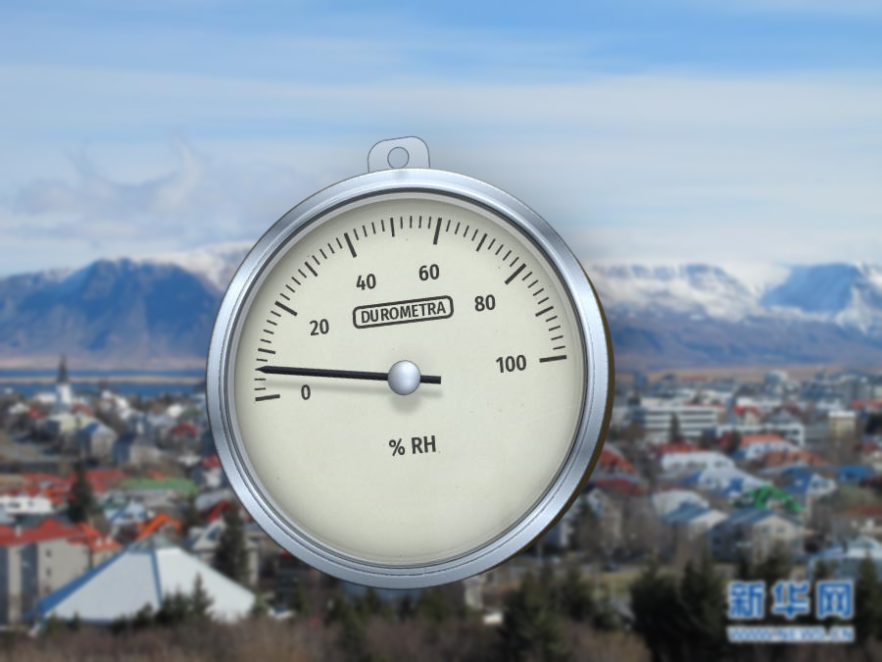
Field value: {"value": 6, "unit": "%"}
